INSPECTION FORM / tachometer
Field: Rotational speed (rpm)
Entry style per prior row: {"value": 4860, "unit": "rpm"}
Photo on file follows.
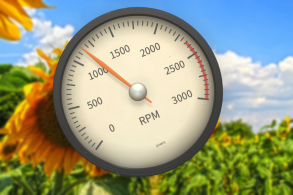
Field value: {"value": 1150, "unit": "rpm"}
